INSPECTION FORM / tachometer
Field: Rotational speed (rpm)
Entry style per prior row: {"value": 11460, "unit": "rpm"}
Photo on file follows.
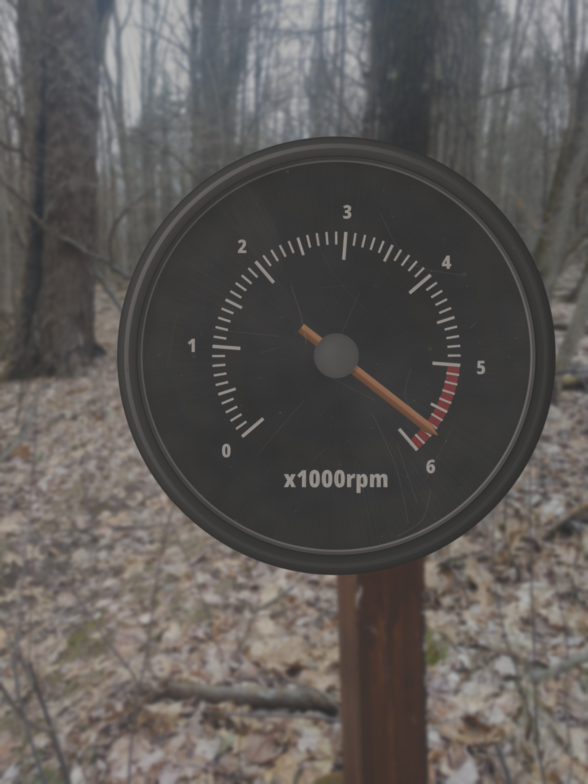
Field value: {"value": 5750, "unit": "rpm"}
